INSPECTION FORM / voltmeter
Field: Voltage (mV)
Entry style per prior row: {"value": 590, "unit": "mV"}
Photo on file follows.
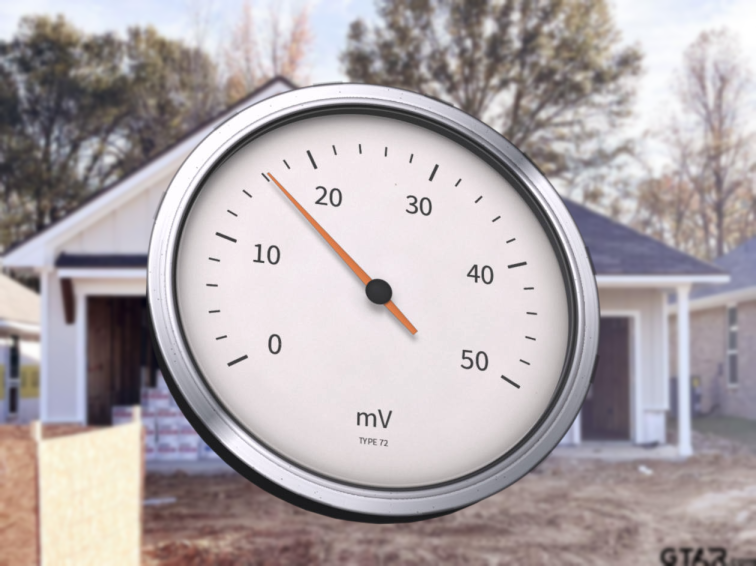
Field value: {"value": 16, "unit": "mV"}
